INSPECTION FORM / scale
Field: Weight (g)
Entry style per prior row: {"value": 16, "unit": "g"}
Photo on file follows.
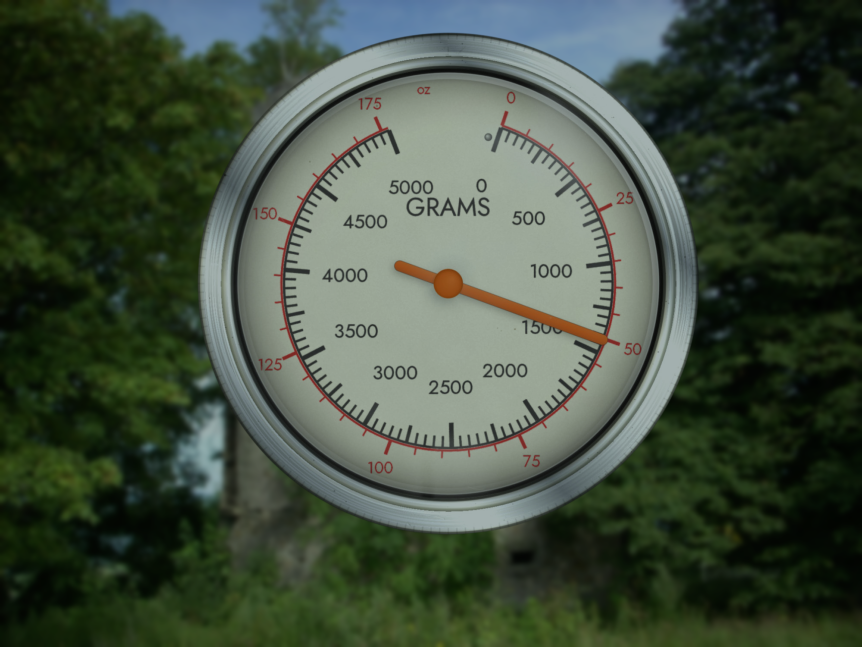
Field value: {"value": 1425, "unit": "g"}
